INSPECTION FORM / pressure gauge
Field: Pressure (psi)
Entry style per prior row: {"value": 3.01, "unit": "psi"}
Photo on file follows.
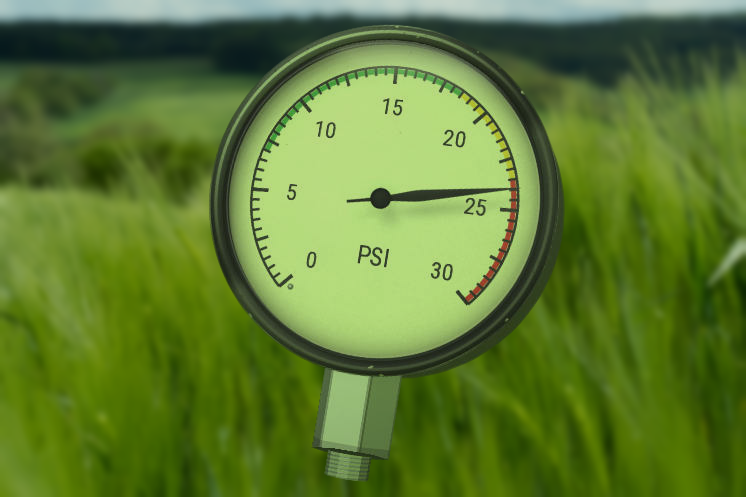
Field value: {"value": 24, "unit": "psi"}
